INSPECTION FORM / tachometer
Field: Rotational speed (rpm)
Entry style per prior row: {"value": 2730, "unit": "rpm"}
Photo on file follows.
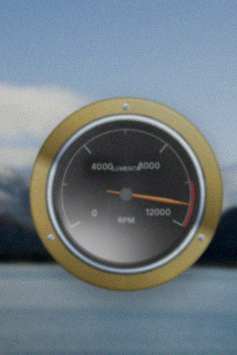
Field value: {"value": 11000, "unit": "rpm"}
